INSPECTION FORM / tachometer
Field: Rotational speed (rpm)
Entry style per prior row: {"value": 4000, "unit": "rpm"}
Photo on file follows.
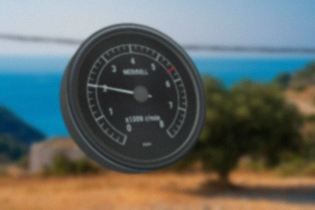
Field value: {"value": 2000, "unit": "rpm"}
